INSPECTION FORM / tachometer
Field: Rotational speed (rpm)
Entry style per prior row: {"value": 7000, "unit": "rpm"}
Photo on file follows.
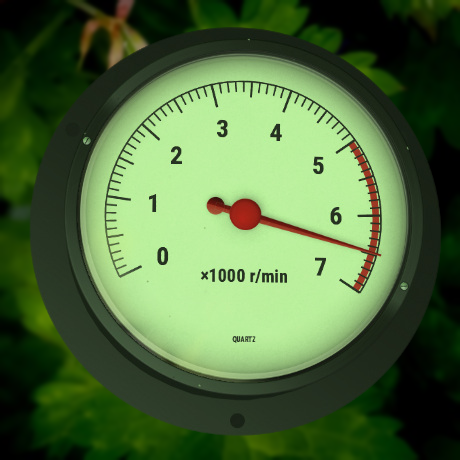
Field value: {"value": 6500, "unit": "rpm"}
